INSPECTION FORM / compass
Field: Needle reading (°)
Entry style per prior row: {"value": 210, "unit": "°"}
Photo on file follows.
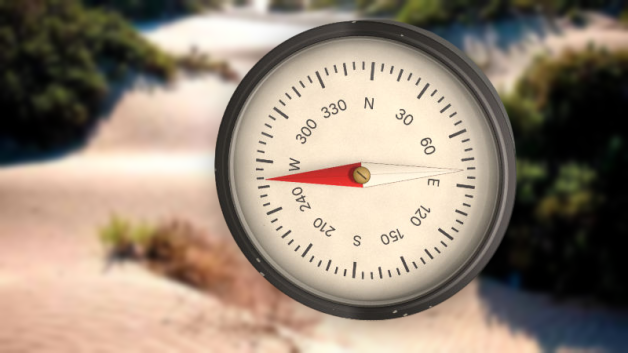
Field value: {"value": 260, "unit": "°"}
